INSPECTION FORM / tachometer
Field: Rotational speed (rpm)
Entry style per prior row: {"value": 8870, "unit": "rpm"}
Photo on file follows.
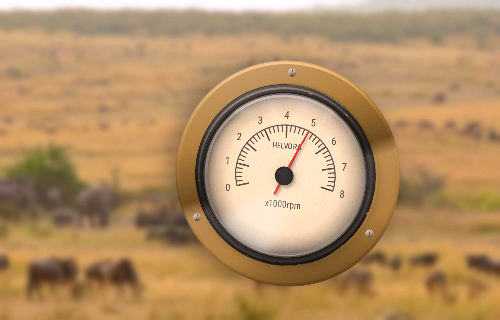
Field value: {"value": 5000, "unit": "rpm"}
